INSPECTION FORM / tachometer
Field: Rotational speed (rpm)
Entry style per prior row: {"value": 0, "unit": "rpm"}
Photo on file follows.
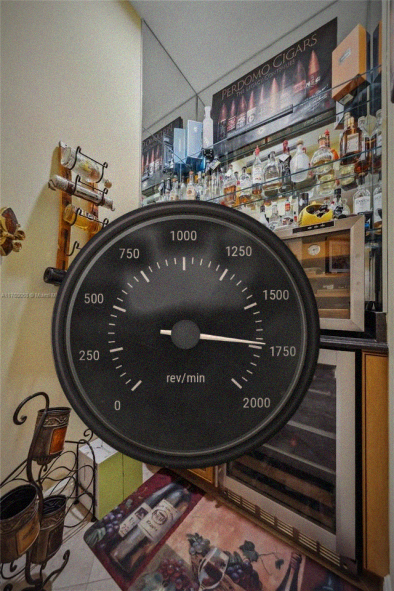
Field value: {"value": 1725, "unit": "rpm"}
